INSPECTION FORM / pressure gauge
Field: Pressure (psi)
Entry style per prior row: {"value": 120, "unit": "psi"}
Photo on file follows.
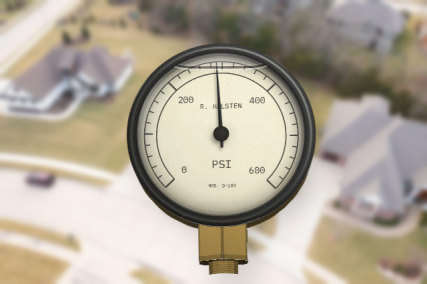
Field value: {"value": 290, "unit": "psi"}
